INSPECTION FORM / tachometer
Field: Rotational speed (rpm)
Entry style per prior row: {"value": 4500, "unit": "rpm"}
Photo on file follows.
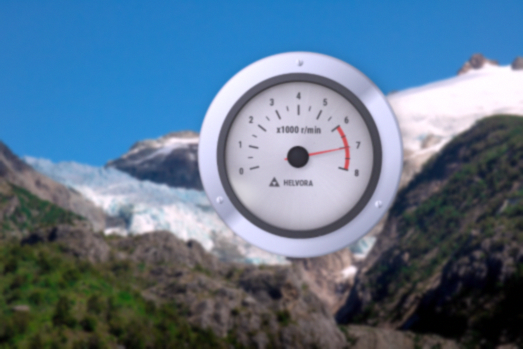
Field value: {"value": 7000, "unit": "rpm"}
